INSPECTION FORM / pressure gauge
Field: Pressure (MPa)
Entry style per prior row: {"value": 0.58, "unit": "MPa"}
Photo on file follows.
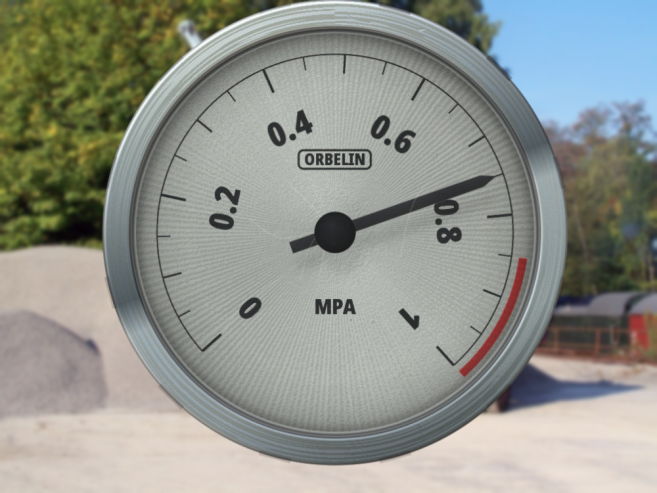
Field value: {"value": 0.75, "unit": "MPa"}
